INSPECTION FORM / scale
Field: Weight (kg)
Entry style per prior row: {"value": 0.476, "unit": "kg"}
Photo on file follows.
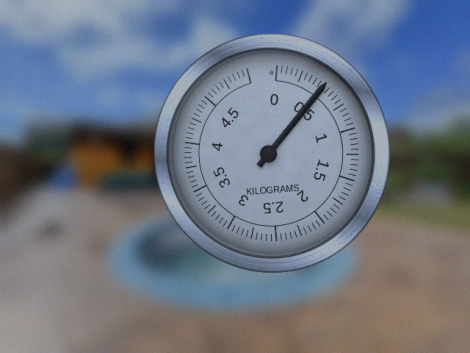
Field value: {"value": 0.5, "unit": "kg"}
